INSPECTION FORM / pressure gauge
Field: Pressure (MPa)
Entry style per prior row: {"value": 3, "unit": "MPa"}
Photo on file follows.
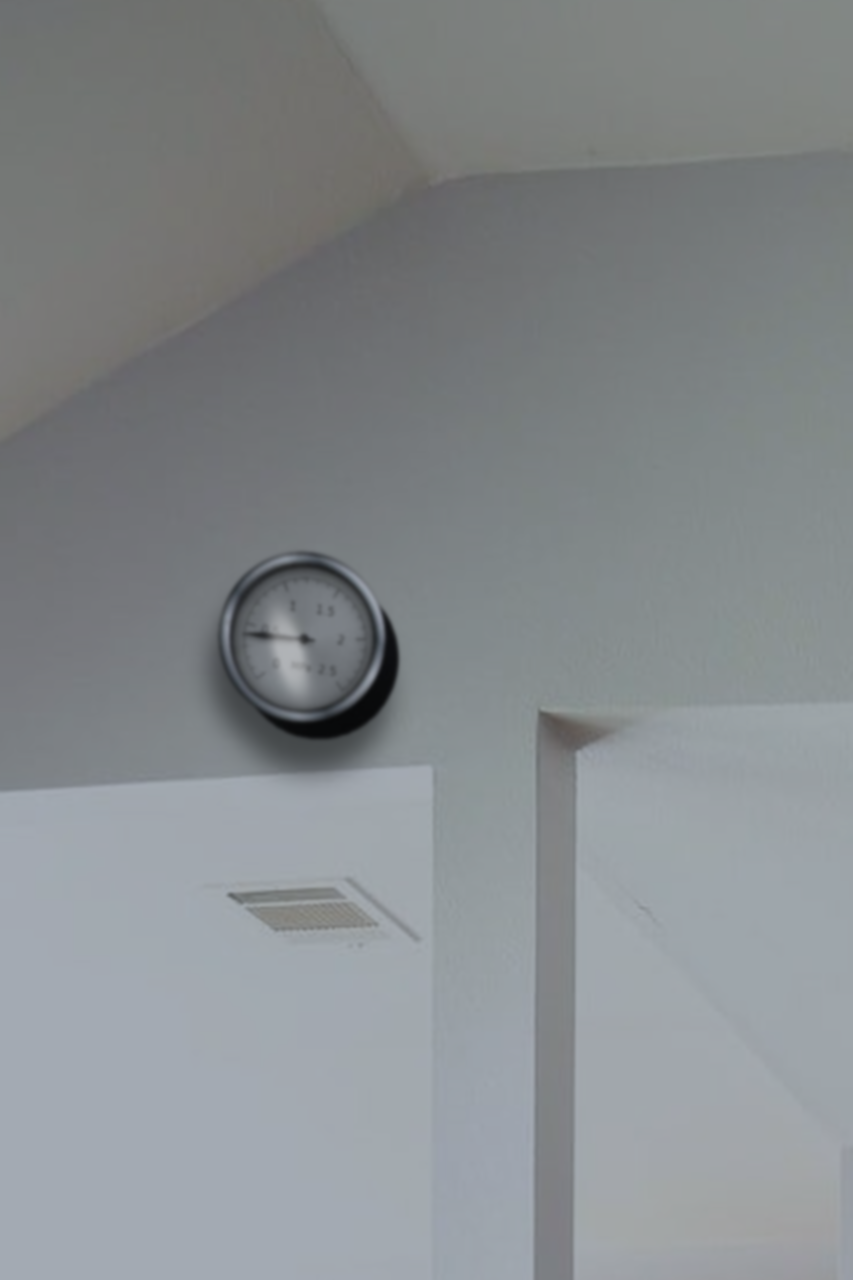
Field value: {"value": 0.4, "unit": "MPa"}
